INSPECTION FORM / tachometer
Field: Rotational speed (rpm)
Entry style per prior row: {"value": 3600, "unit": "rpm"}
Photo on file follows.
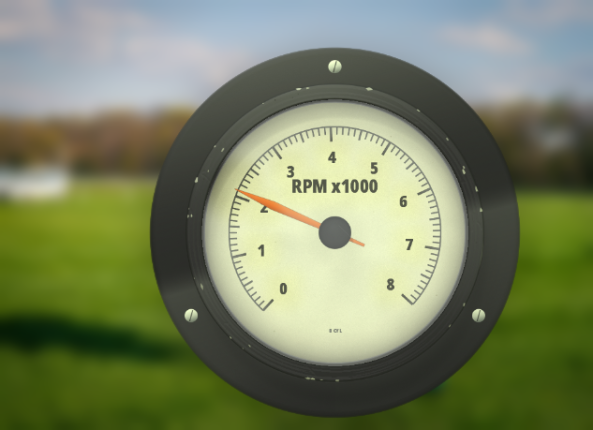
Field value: {"value": 2100, "unit": "rpm"}
